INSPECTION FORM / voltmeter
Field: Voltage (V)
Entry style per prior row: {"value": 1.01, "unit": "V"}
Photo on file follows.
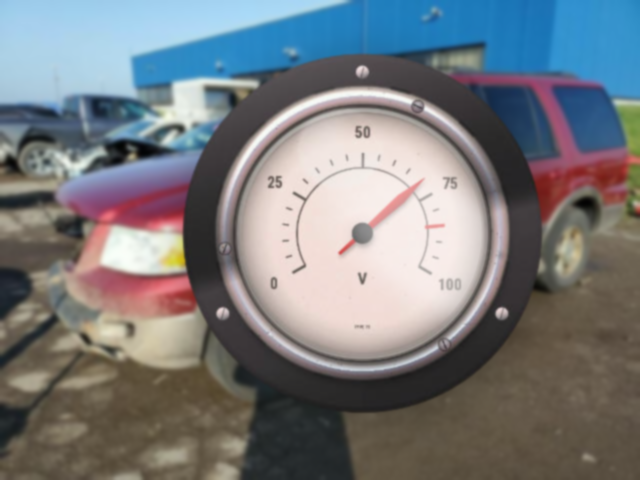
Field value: {"value": 70, "unit": "V"}
